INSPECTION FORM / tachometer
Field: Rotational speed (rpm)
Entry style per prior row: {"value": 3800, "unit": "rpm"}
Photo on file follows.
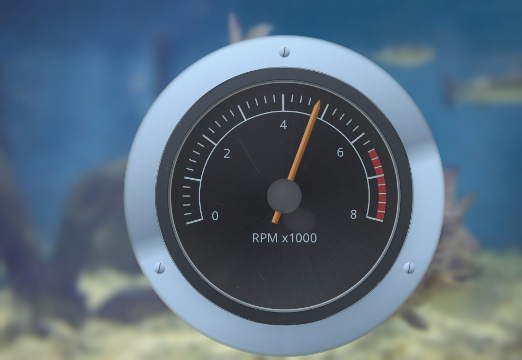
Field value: {"value": 4800, "unit": "rpm"}
